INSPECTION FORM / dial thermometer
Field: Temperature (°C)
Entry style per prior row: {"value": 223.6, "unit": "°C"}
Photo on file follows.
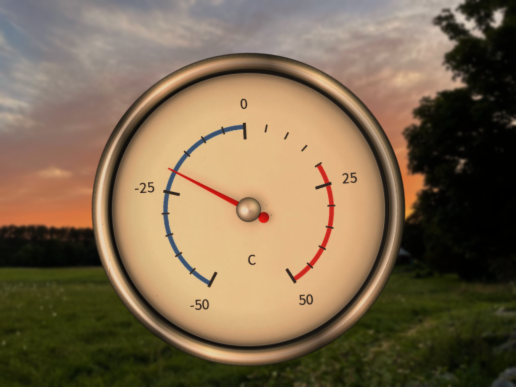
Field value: {"value": -20, "unit": "°C"}
